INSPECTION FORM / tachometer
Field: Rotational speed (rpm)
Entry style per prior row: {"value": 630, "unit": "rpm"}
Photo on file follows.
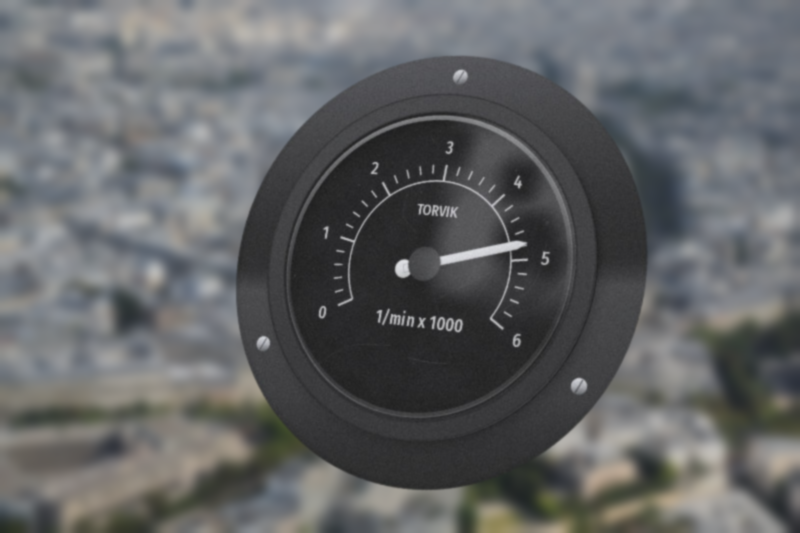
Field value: {"value": 4800, "unit": "rpm"}
